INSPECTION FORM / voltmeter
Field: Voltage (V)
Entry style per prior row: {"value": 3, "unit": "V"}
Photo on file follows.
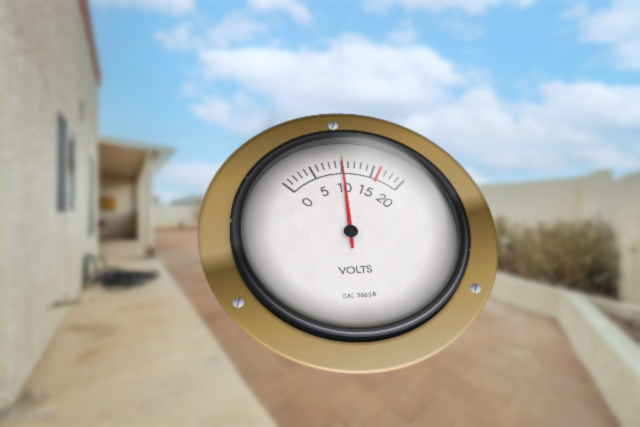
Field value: {"value": 10, "unit": "V"}
